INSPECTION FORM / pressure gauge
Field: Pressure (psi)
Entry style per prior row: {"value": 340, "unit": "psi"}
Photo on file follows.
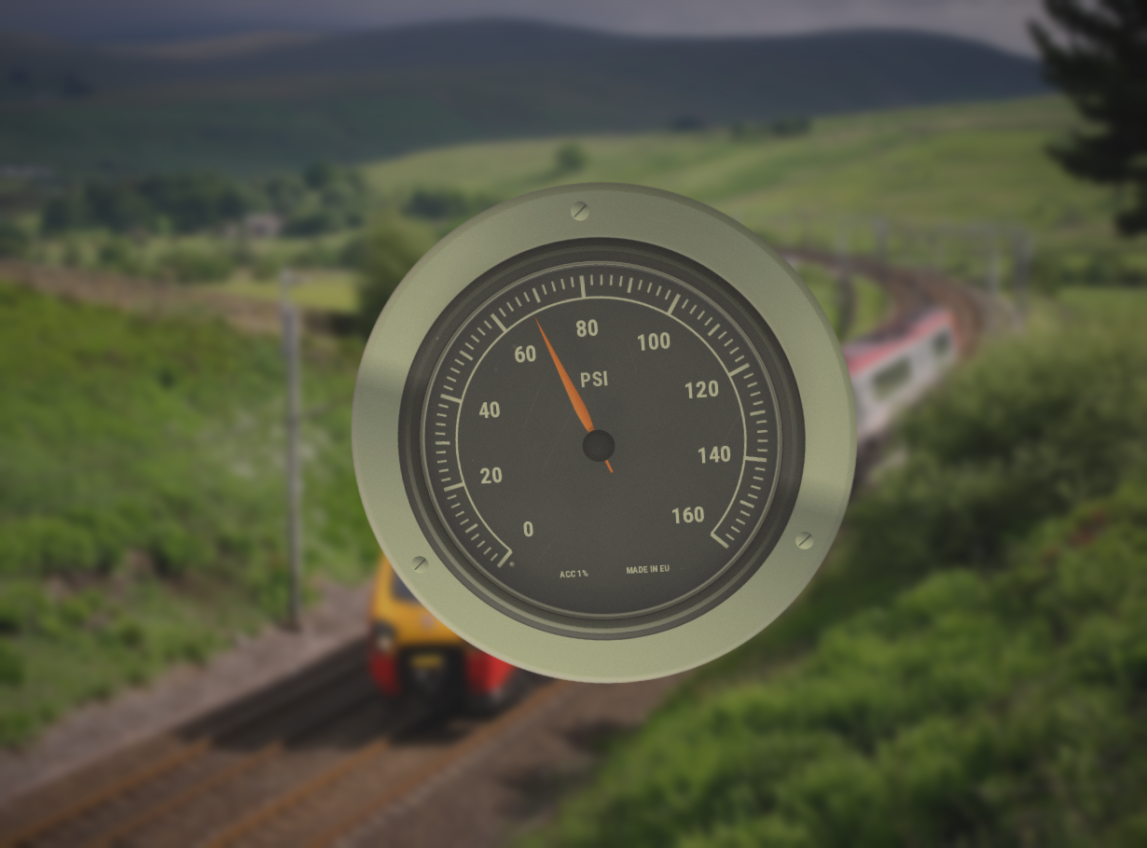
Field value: {"value": 68, "unit": "psi"}
